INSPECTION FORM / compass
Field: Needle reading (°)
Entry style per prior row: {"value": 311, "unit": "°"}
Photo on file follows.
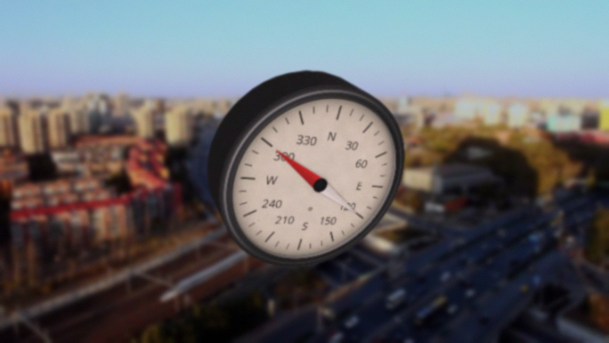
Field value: {"value": 300, "unit": "°"}
